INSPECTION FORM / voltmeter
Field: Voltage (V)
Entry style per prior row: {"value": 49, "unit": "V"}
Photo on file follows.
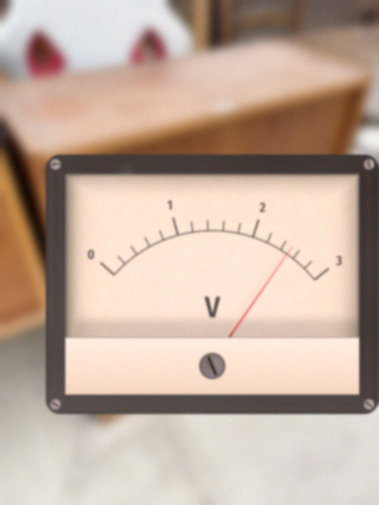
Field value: {"value": 2.5, "unit": "V"}
